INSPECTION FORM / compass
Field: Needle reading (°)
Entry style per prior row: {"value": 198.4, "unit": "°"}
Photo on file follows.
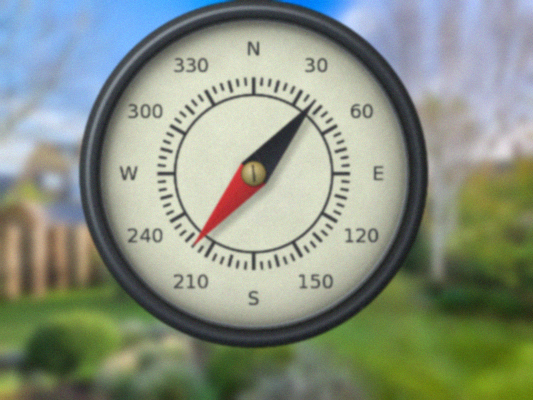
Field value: {"value": 220, "unit": "°"}
